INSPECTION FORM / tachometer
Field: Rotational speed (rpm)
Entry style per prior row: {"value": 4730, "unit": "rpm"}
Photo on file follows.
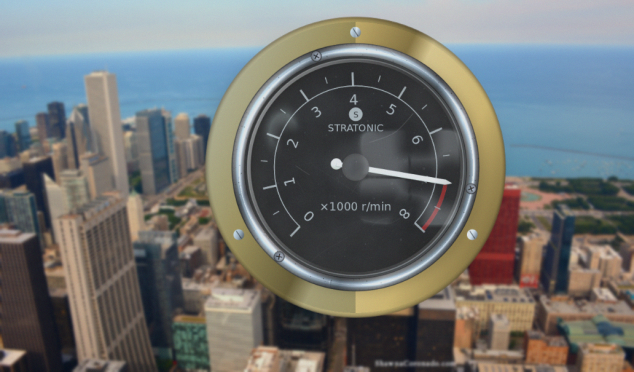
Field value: {"value": 7000, "unit": "rpm"}
